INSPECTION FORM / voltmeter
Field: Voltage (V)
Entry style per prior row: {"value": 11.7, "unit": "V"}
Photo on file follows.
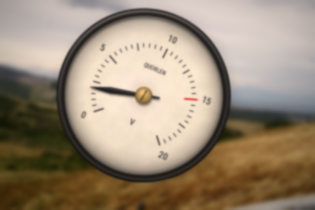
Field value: {"value": 2, "unit": "V"}
